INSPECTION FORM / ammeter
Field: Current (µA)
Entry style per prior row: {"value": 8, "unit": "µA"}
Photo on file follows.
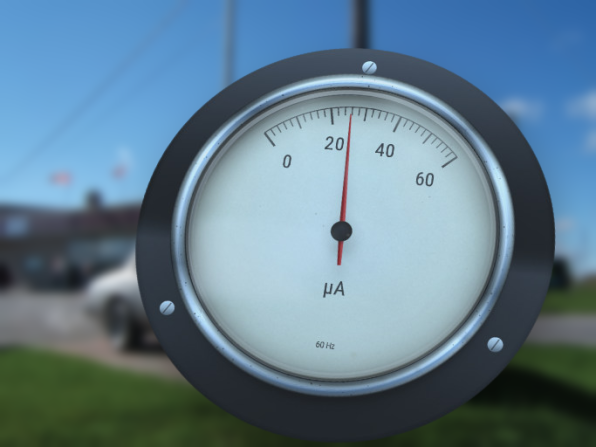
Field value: {"value": 26, "unit": "µA"}
